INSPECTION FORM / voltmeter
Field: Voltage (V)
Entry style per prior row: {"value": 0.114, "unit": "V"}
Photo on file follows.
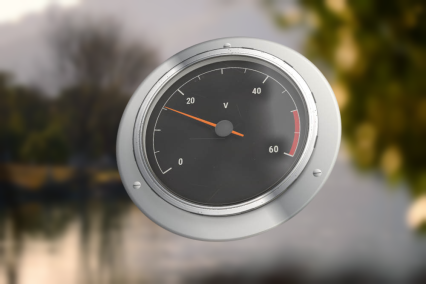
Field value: {"value": 15, "unit": "V"}
